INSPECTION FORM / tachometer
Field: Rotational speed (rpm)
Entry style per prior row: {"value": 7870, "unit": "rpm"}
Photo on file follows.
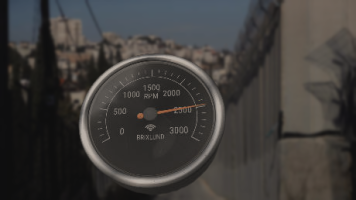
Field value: {"value": 2500, "unit": "rpm"}
